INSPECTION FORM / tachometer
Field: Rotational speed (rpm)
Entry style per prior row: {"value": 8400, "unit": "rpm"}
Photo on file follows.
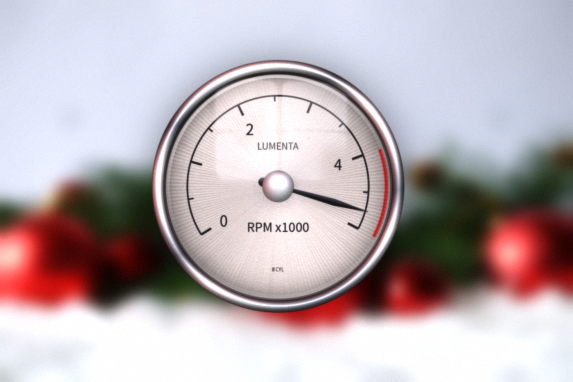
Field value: {"value": 4750, "unit": "rpm"}
